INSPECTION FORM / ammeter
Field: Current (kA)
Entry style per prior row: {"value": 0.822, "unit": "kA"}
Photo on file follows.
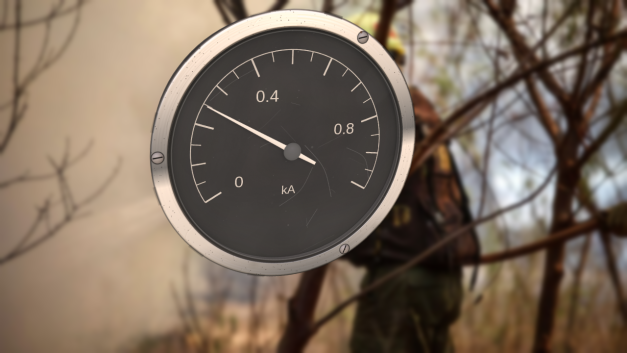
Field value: {"value": 0.25, "unit": "kA"}
